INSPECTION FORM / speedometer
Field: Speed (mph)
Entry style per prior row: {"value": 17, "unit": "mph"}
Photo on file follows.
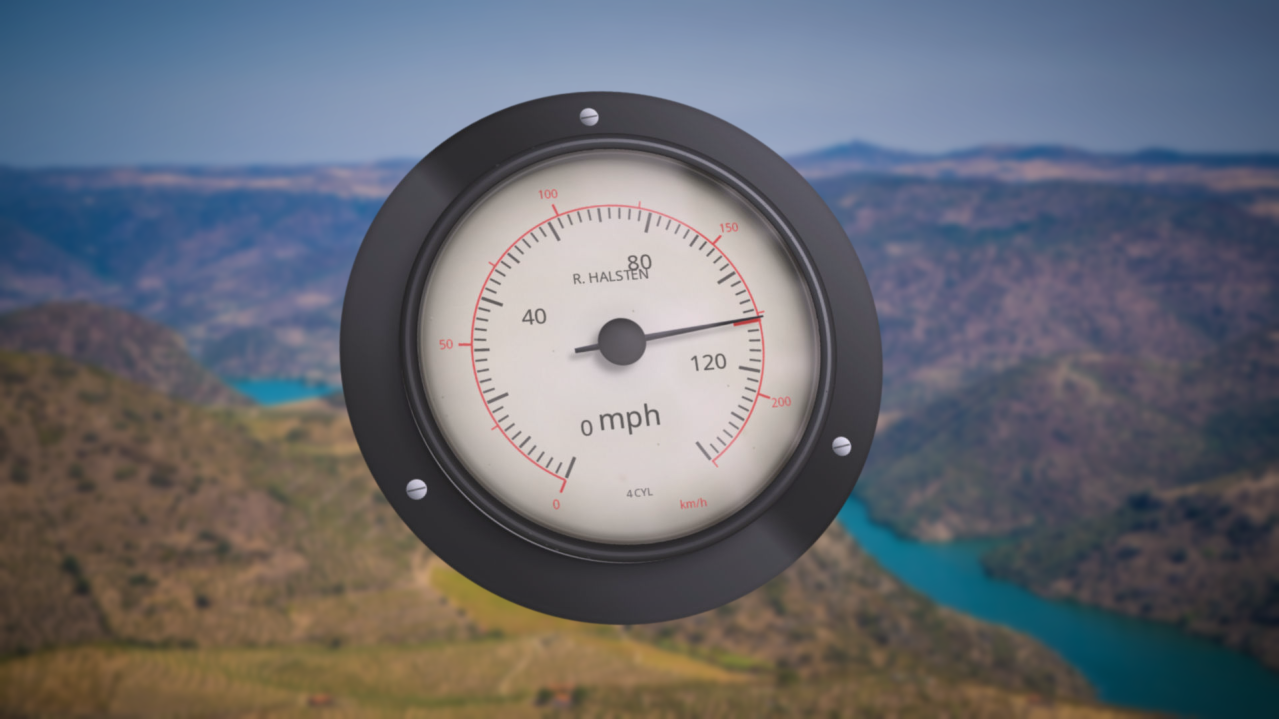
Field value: {"value": 110, "unit": "mph"}
